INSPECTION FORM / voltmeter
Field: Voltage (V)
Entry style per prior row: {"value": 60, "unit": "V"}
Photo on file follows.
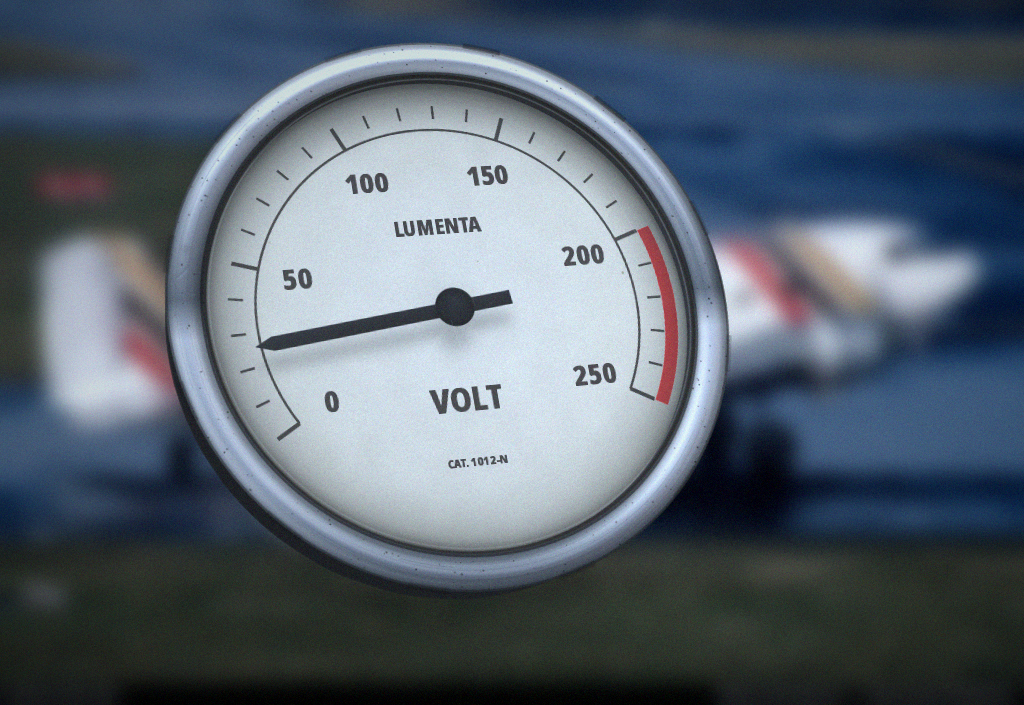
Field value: {"value": 25, "unit": "V"}
